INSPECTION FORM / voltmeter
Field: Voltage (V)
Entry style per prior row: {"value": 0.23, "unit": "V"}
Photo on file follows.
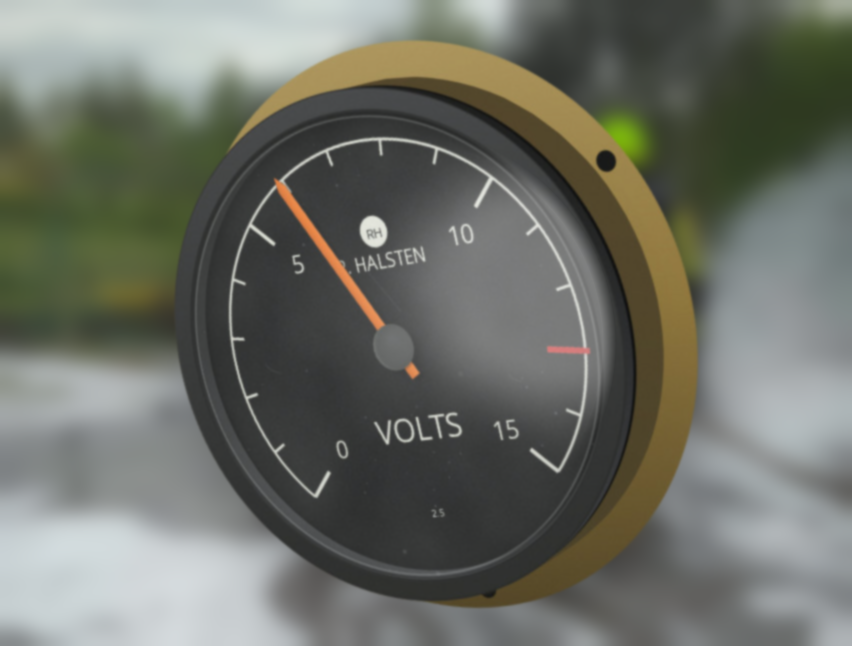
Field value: {"value": 6, "unit": "V"}
